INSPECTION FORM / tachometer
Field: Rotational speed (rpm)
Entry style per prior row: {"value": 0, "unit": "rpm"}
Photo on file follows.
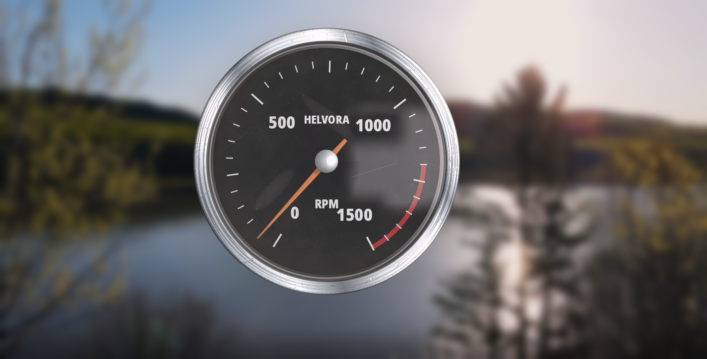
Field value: {"value": 50, "unit": "rpm"}
